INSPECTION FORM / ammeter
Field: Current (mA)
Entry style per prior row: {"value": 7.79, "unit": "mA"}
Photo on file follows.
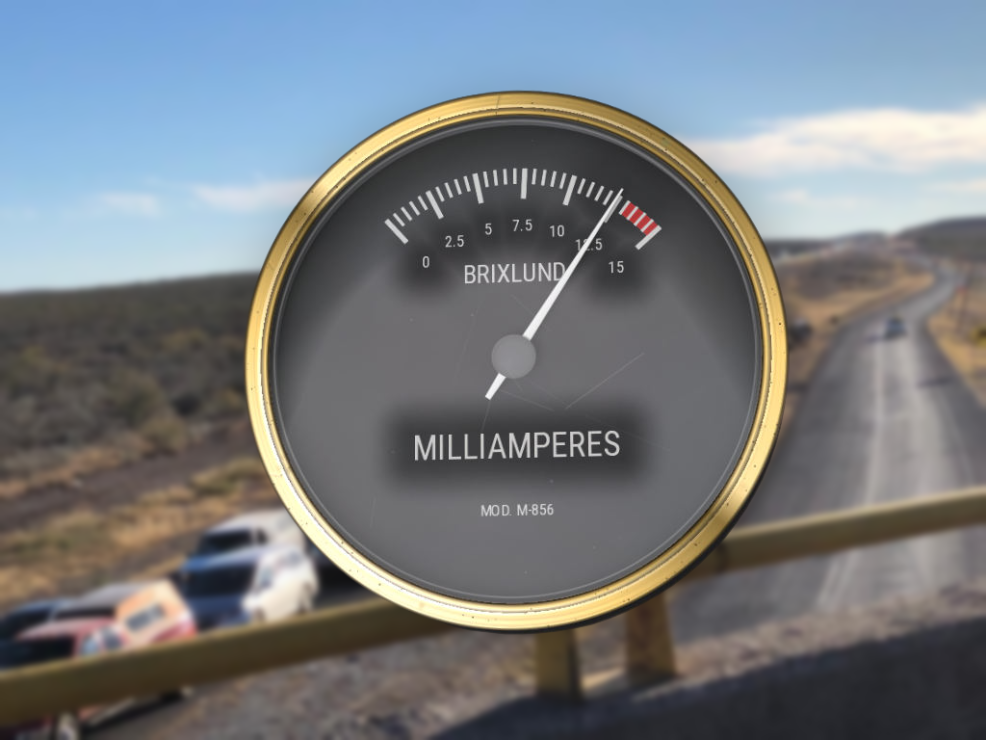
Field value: {"value": 12.5, "unit": "mA"}
